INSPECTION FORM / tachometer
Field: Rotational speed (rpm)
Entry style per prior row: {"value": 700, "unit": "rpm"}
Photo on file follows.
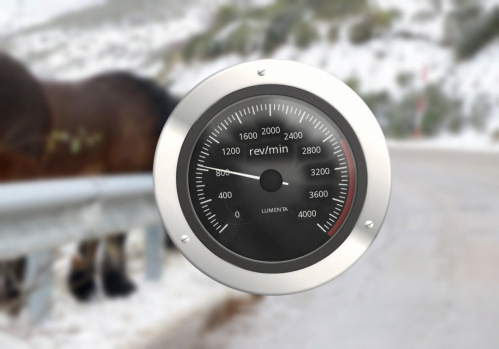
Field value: {"value": 850, "unit": "rpm"}
